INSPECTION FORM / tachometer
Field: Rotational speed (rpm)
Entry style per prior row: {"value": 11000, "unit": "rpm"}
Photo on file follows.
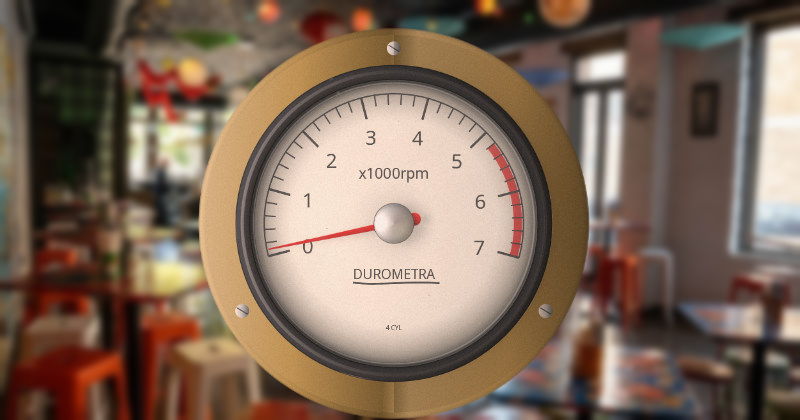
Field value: {"value": 100, "unit": "rpm"}
